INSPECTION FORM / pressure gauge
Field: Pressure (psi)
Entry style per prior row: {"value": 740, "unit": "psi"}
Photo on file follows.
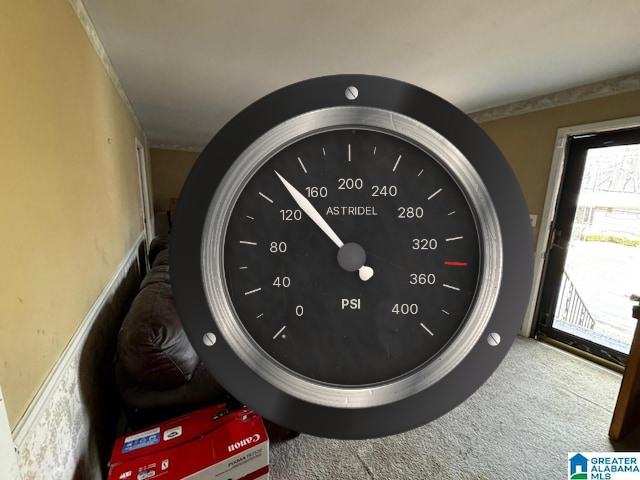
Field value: {"value": 140, "unit": "psi"}
